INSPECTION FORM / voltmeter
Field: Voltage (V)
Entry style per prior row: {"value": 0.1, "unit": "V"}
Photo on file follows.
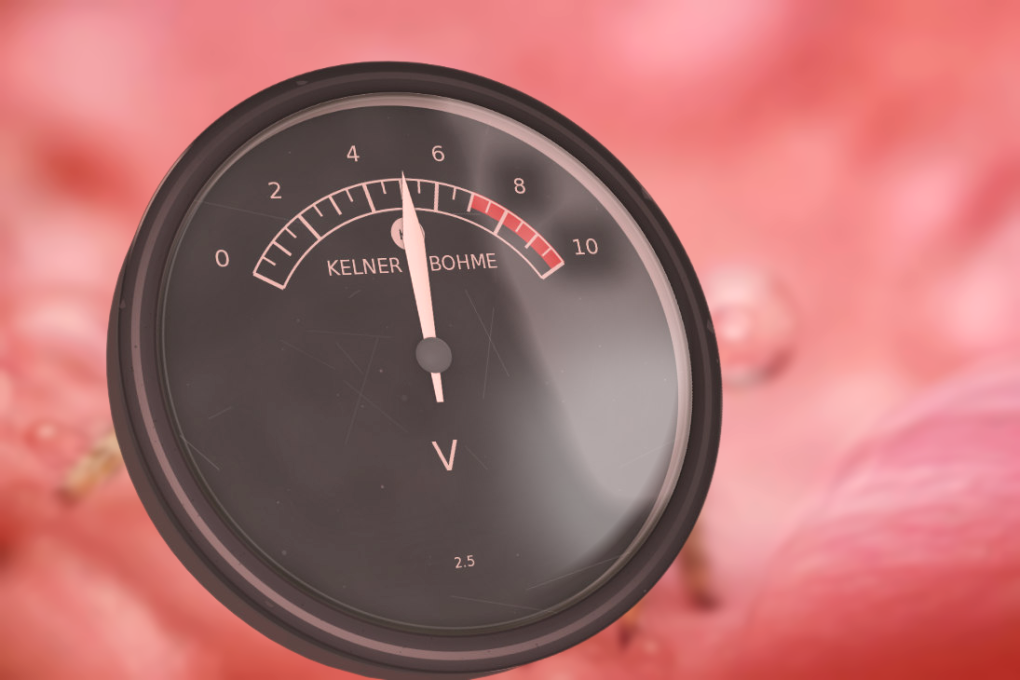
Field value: {"value": 5, "unit": "V"}
